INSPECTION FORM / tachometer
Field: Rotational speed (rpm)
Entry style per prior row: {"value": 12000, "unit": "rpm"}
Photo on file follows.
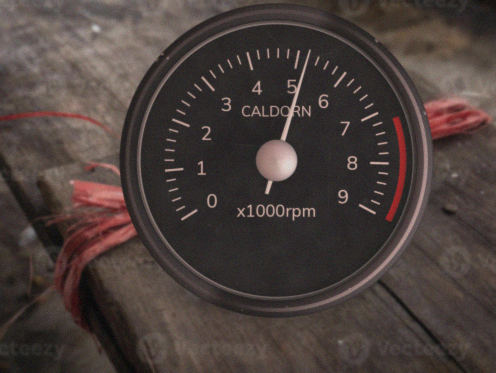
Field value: {"value": 5200, "unit": "rpm"}
